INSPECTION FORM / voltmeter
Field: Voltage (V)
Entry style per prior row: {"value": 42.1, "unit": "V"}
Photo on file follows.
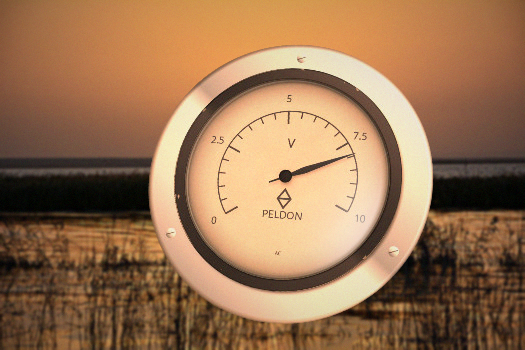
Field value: {"value": 8, "unit": "V"}
